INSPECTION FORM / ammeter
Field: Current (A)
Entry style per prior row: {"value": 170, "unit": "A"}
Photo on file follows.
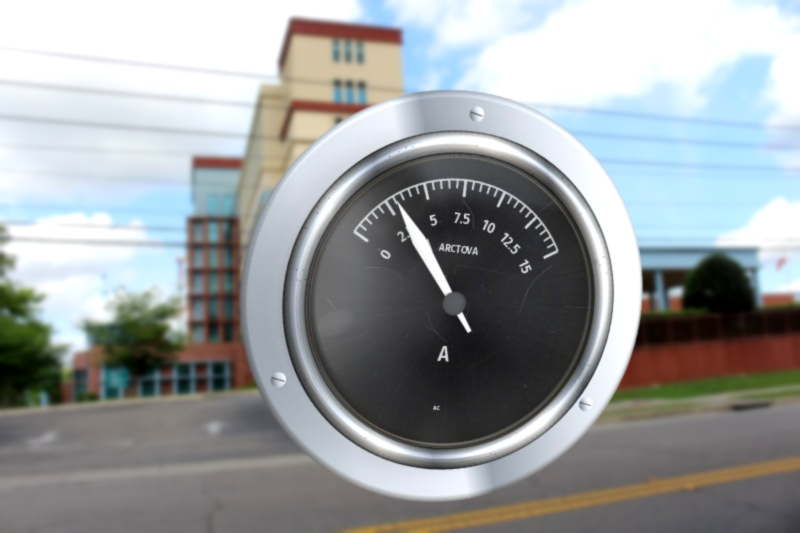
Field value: {"value": 3, "unit": "A"}
